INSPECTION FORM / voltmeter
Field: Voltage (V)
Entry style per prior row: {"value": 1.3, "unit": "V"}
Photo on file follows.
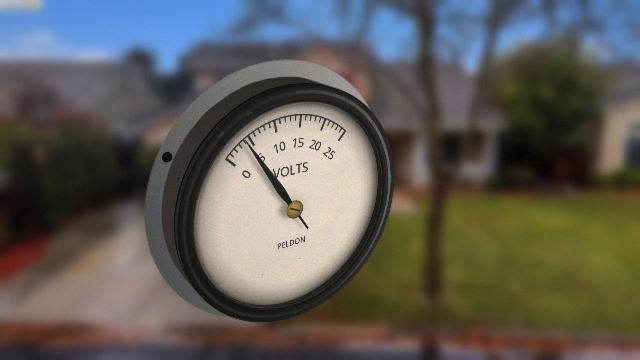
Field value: {"value": 4, "unit": "V"}
